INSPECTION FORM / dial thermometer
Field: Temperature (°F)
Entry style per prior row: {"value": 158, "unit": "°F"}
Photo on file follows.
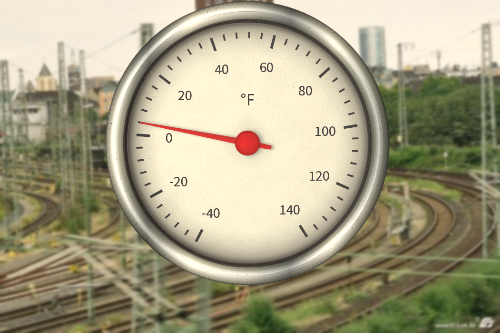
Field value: {"value": 4, "unit": "°F"}
